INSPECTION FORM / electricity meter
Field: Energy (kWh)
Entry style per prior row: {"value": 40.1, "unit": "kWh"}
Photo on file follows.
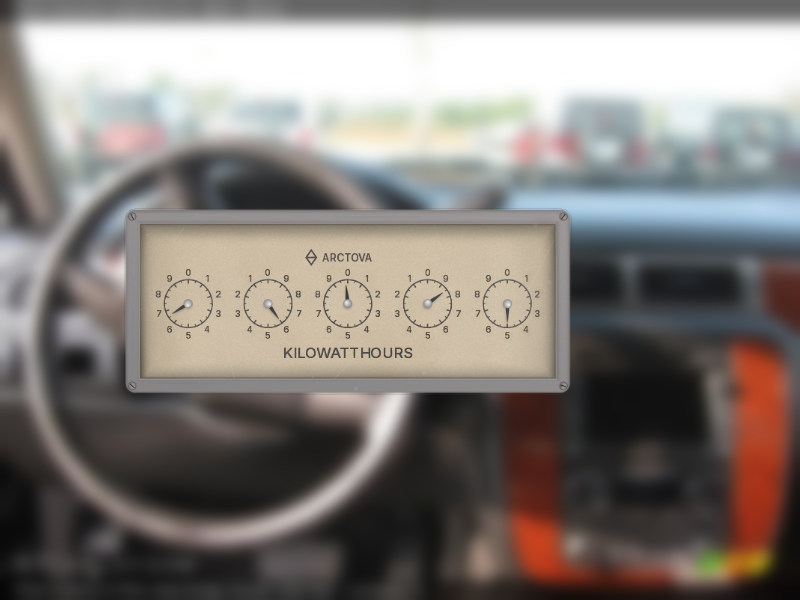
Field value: {"value": 65985, "unit": "kWh"}
